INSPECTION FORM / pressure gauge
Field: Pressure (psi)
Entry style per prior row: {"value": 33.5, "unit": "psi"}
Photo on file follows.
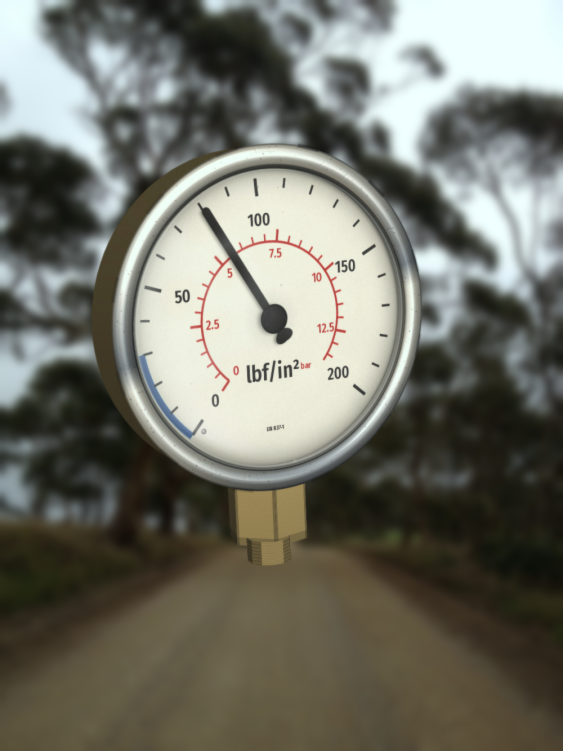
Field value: {"value": 80, "unit": "psi"}
